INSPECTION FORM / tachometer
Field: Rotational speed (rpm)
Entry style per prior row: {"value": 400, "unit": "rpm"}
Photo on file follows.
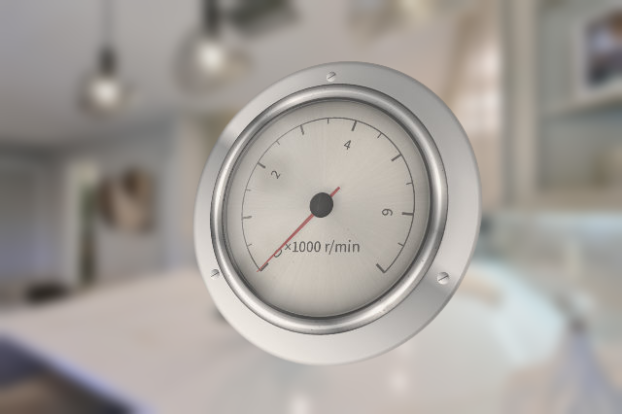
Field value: {"value": 0, "unit": "rpm"}
